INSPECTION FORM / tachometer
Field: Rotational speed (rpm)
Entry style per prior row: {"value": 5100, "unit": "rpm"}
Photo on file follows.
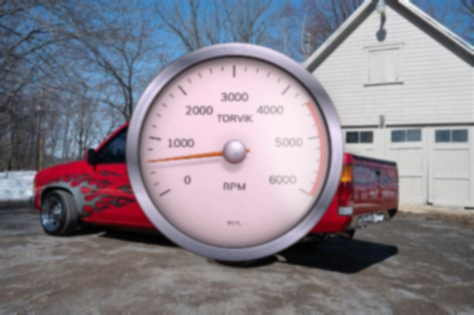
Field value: {"value": 600, "unit": "rpm"}
